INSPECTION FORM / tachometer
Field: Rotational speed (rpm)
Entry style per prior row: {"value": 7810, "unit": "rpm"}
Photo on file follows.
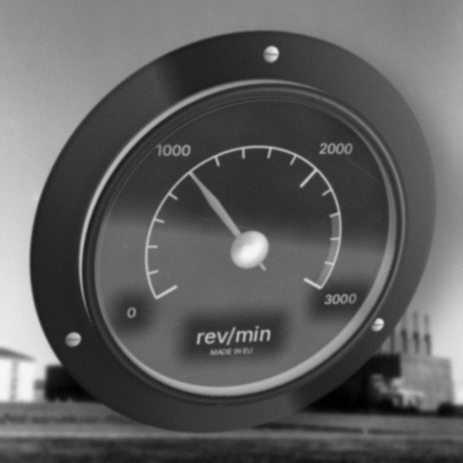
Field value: {"value": 1000, "unit": "rpm"}
